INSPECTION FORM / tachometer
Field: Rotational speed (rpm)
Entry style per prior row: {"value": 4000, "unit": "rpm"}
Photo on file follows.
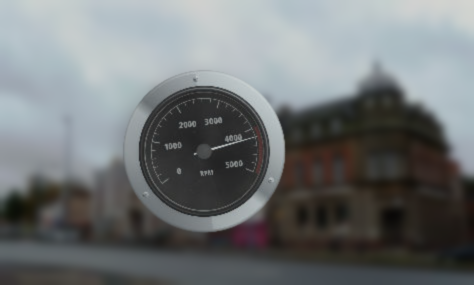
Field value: {"value": 4200, "unit": "rpm"}
